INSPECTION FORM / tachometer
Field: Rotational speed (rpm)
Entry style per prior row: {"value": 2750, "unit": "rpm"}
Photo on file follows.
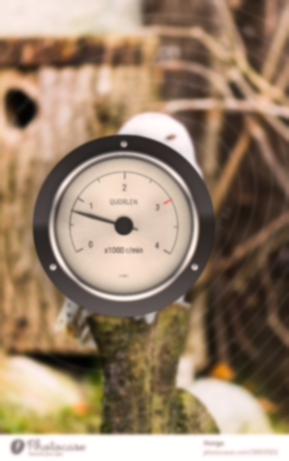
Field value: {"value": 750, "unit": "rpm"}
